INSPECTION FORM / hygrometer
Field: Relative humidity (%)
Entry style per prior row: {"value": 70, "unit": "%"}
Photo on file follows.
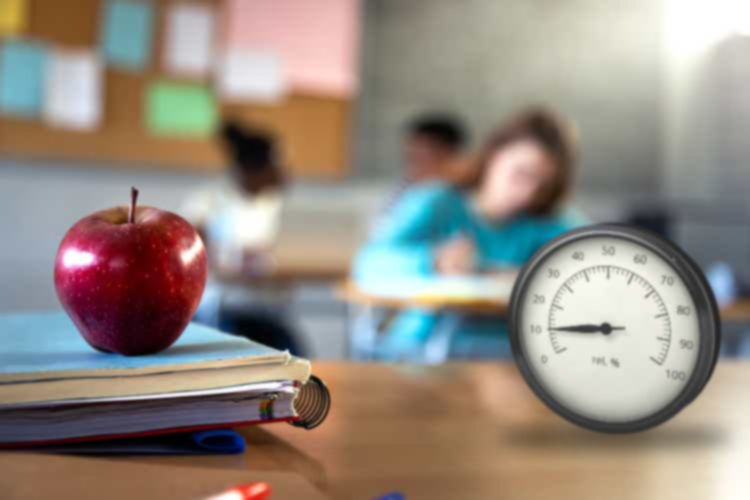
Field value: {"value": 10, "unit": "%"}
